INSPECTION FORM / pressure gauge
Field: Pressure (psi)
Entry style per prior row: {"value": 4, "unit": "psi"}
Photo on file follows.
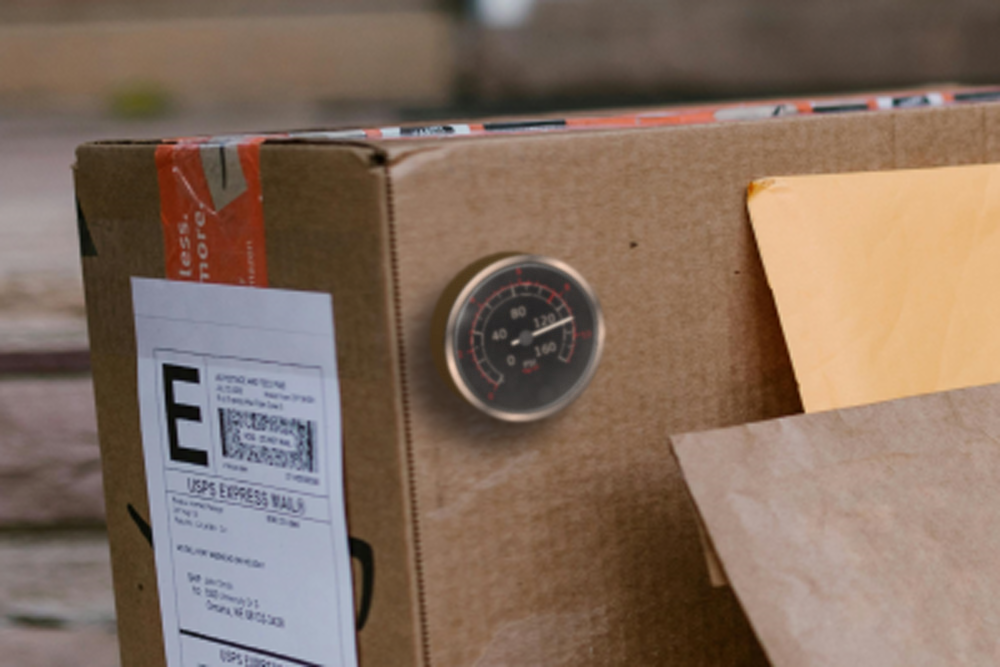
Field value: {"value": 130, "unit": "psi"}
